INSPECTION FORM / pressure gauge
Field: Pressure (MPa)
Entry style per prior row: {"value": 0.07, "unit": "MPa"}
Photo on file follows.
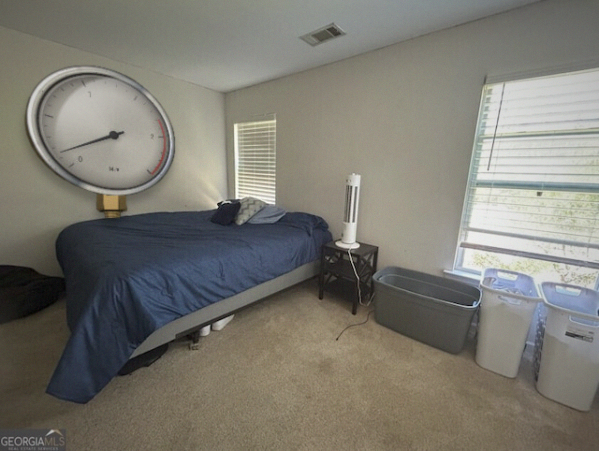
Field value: {"value": 0.15, "unit": "MPa"}
